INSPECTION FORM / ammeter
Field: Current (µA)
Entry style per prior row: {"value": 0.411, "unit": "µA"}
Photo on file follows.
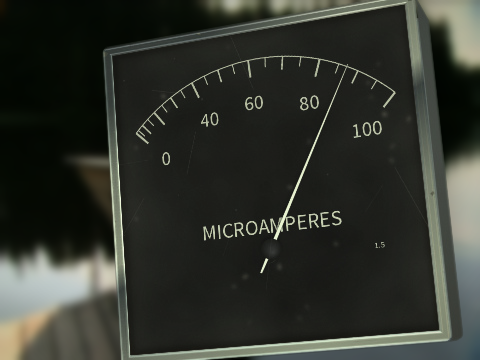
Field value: {"value": 87.5, "unit": "µA"}
